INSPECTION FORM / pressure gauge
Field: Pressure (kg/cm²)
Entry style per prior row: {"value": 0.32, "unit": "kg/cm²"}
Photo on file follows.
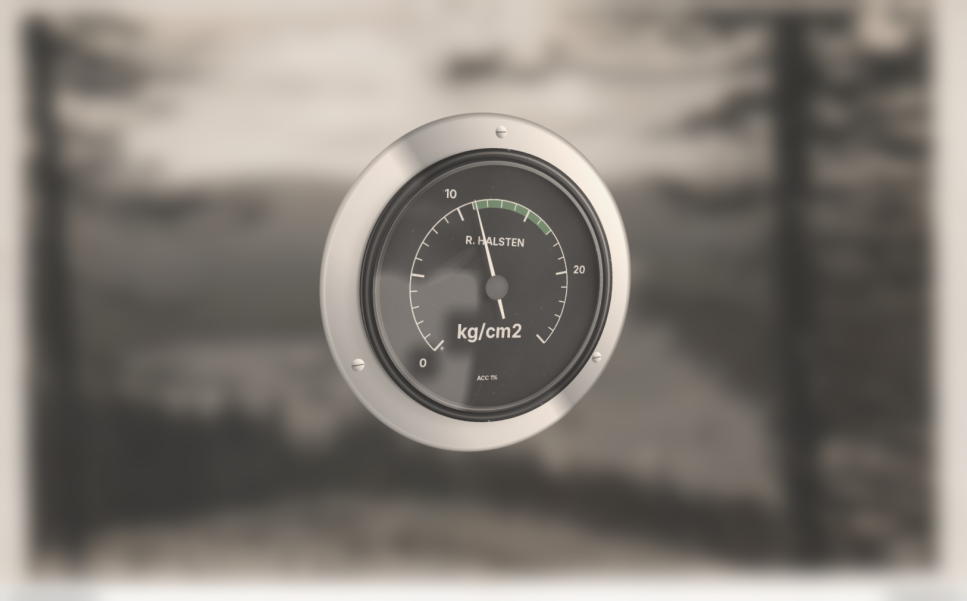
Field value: {"value": 11, "unit": "kg/cm²"}
